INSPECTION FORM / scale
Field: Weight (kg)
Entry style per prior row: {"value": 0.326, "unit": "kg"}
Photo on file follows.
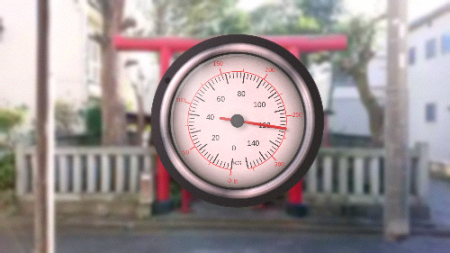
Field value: {"value": 120, "unit": "kg"}
